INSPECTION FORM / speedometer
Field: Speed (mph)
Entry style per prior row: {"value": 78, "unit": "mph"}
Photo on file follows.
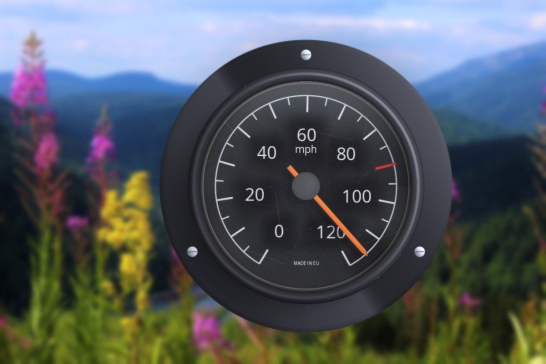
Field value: {"value": 115, "unit": "mph"}
